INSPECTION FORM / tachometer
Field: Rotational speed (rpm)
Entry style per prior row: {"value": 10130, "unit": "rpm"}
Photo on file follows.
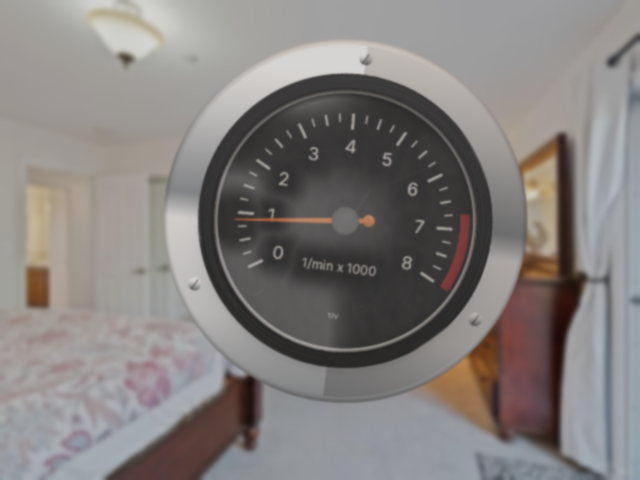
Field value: {"value": 875, "unit": "rpm"}
